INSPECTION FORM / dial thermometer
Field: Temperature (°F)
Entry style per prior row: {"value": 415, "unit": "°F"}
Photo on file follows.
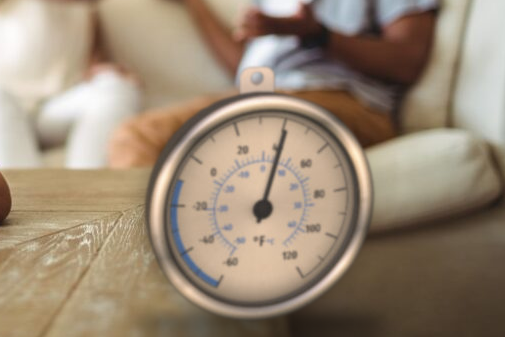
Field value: {"value": 40, "unit": "°F"}
